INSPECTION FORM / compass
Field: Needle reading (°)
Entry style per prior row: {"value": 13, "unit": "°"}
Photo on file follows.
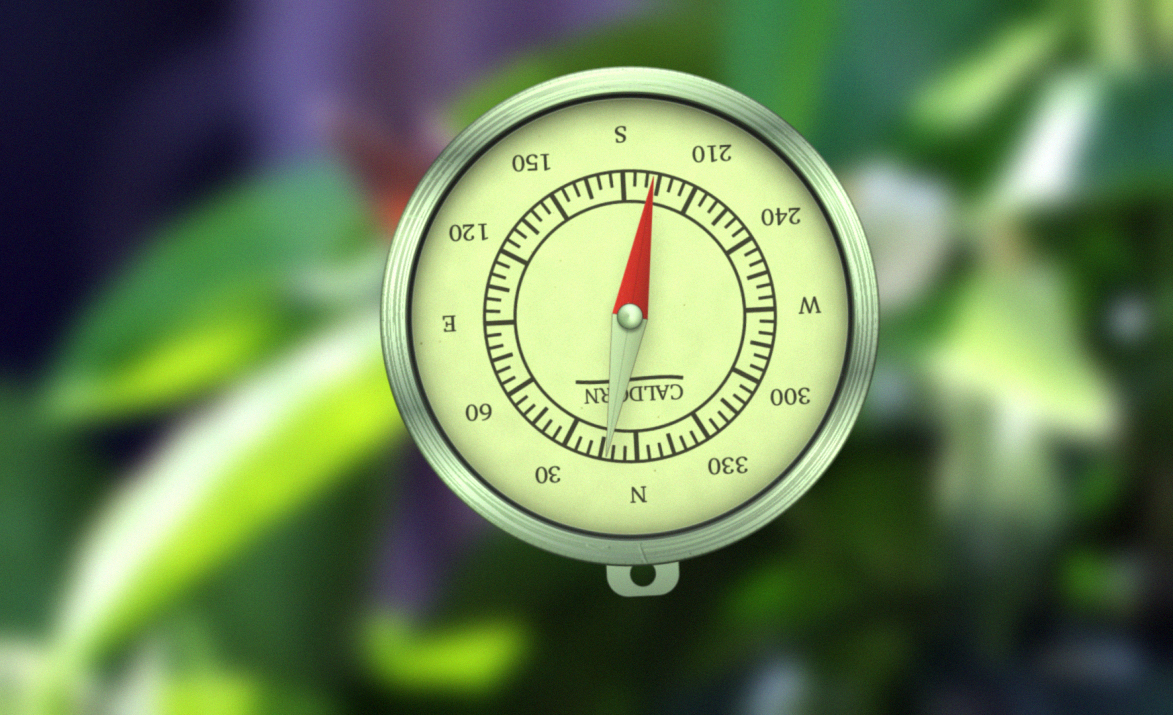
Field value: {"value": 192.5, "unit": "°"}
